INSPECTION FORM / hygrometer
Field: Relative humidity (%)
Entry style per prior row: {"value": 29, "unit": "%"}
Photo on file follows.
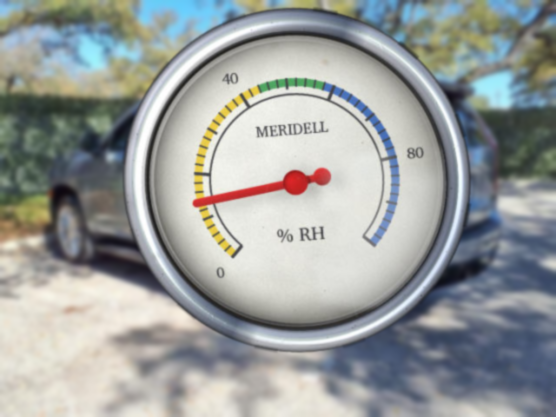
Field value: {"value": 14, "unit": "%"}
